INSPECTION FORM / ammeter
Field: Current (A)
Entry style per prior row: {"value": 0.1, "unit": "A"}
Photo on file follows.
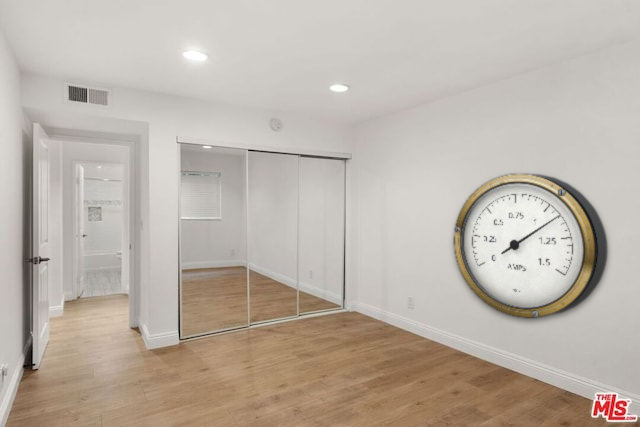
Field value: {"value": 1.1, "unit": "A"}
